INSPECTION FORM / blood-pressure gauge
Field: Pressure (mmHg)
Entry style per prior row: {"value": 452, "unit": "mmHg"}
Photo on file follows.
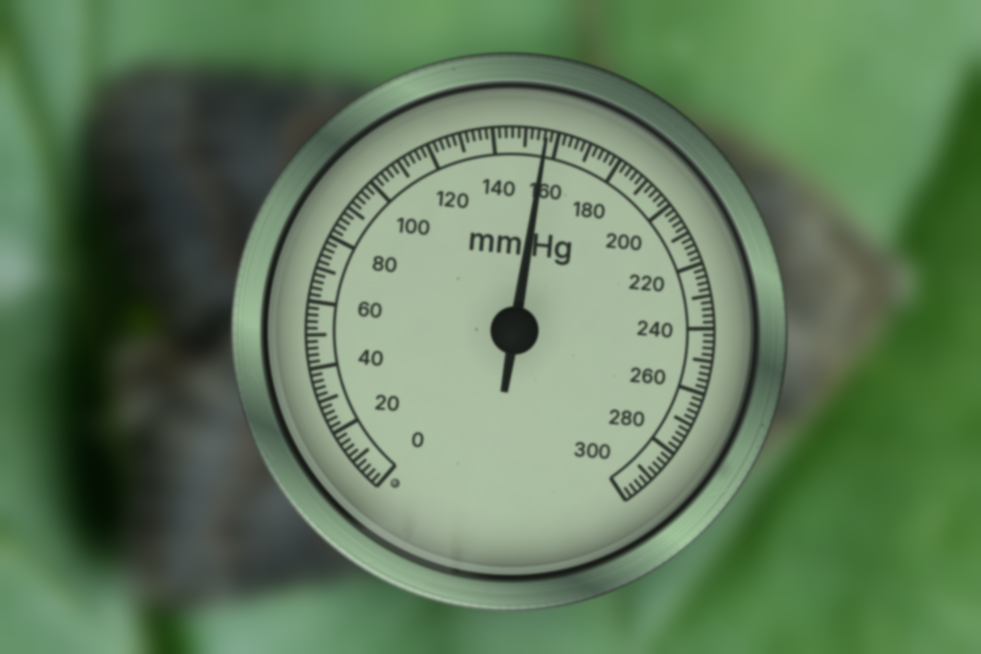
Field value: {"value": 156, "unit": "mmHg"}
